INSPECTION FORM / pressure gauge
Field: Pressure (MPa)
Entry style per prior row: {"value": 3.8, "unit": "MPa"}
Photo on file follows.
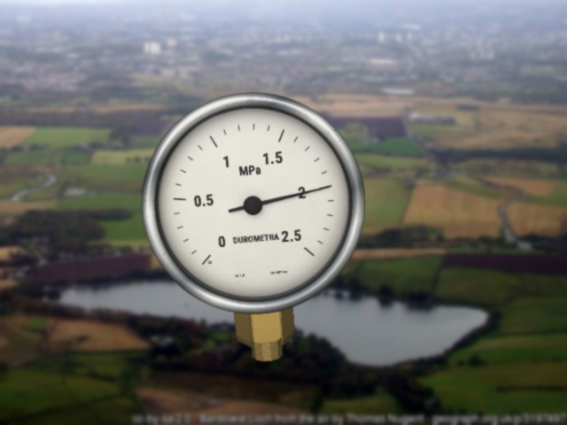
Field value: {"value": 2, "unit": "MPa"}
